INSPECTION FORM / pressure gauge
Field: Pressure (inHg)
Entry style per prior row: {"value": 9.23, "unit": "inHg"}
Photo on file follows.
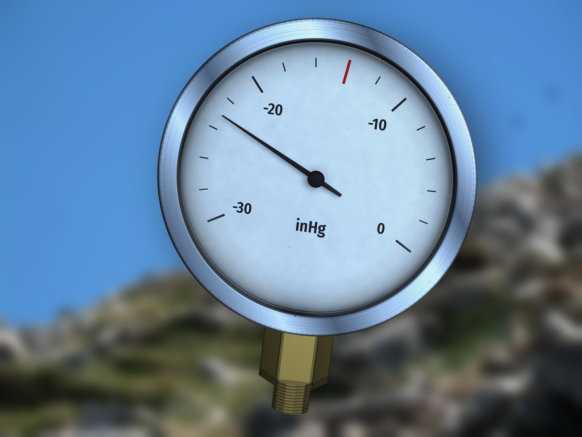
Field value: {"value": -23, "unit": "inHg"}
